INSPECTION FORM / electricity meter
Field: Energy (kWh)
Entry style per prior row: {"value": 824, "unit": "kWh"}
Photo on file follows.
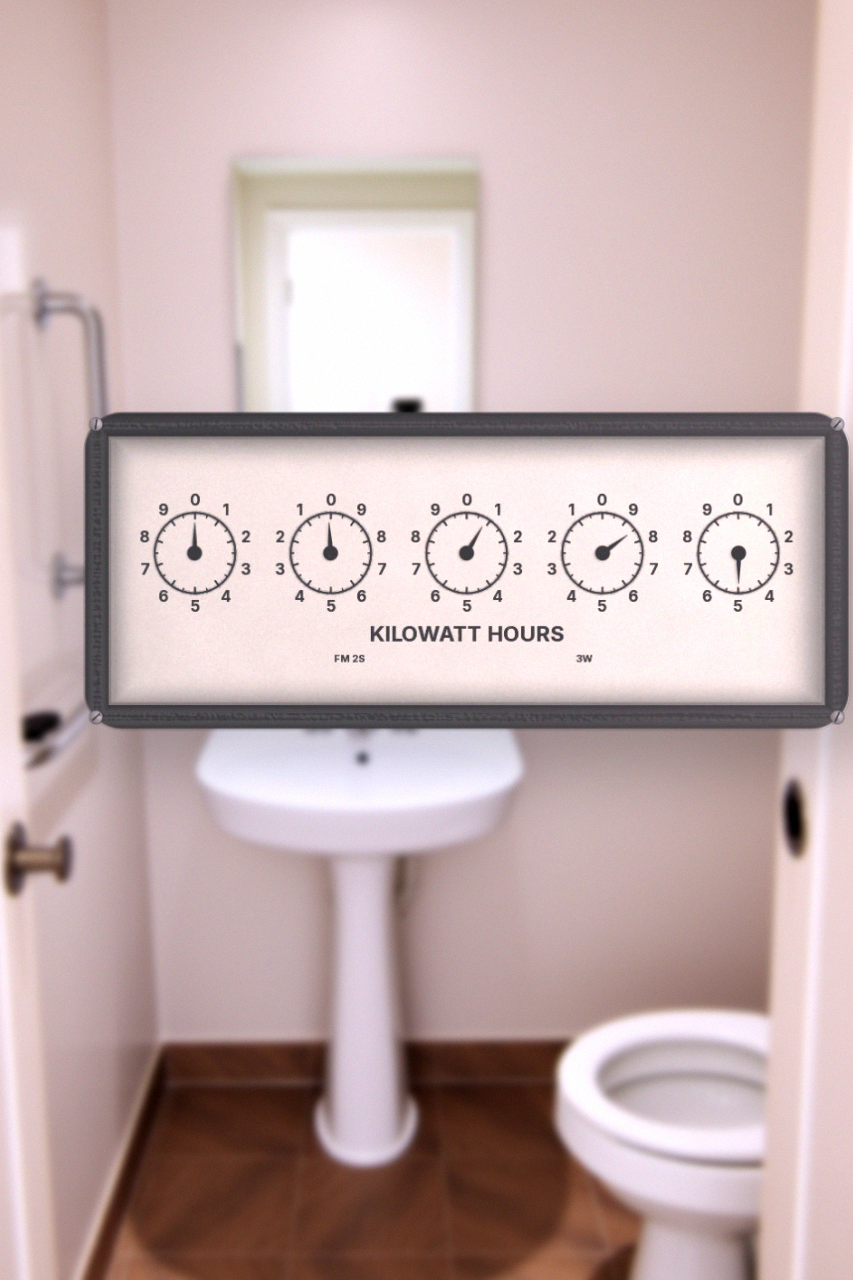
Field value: {"value": 85, "unit": "kWh"}
